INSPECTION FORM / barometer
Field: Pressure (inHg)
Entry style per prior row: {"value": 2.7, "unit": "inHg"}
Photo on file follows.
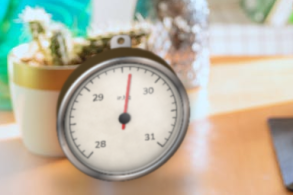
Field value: {"value": 29.6, "unit": "inHg"}
